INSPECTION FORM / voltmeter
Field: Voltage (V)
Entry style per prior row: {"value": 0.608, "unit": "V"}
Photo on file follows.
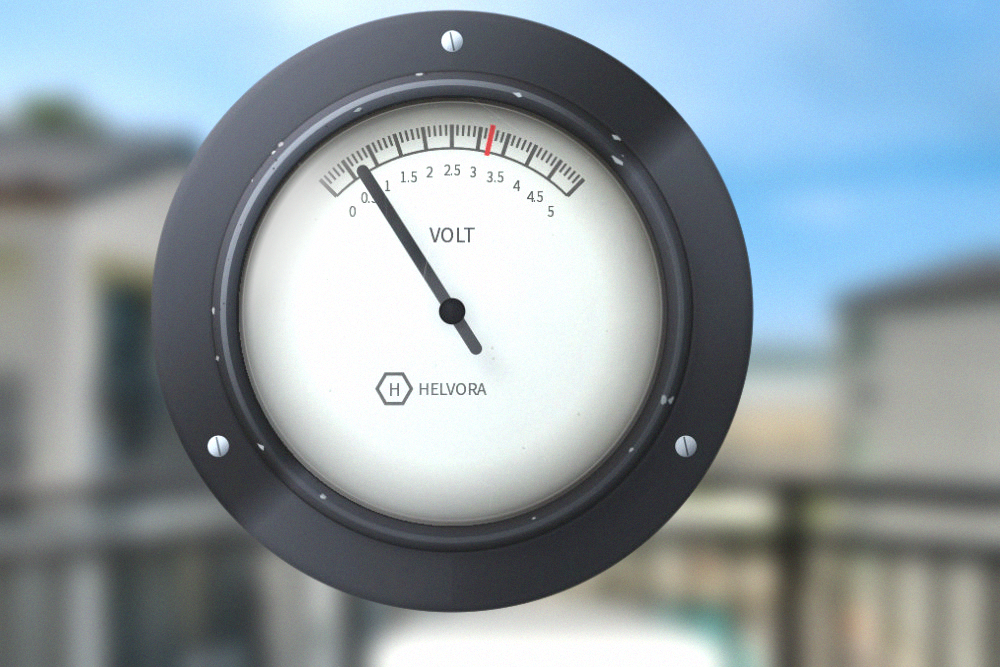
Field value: {"value": 0.7, "unit": "V"}
